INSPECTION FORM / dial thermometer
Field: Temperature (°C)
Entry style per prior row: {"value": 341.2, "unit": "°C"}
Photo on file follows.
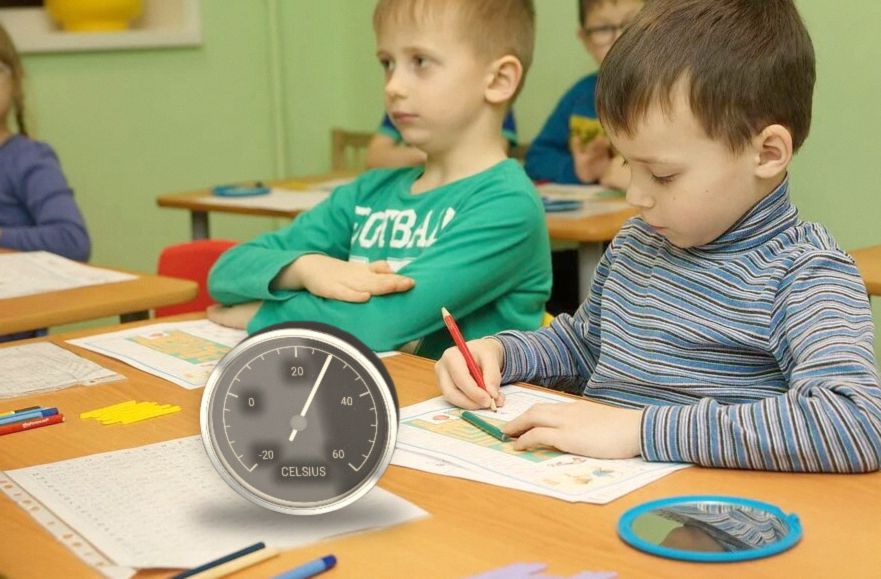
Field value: {"value": 28, "unit": "°C"}
